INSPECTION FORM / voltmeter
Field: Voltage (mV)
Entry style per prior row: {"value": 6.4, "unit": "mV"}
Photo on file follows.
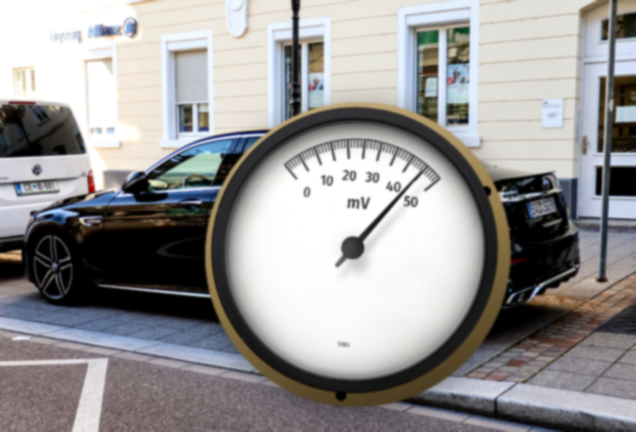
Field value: {"value": 45, "unit": "mV"}
